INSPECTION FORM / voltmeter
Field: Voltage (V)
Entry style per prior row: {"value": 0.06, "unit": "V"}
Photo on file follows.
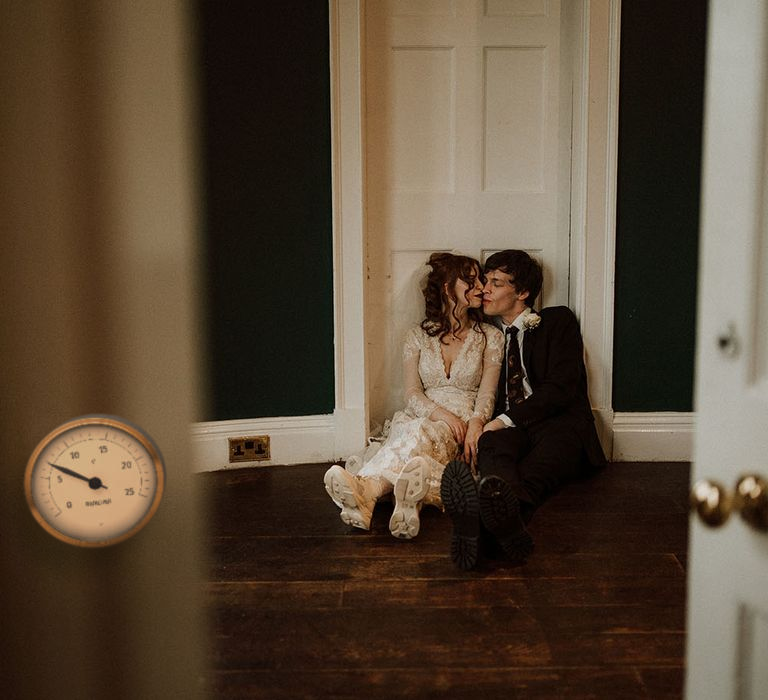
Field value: {"value": 7, "unit": "V"}
